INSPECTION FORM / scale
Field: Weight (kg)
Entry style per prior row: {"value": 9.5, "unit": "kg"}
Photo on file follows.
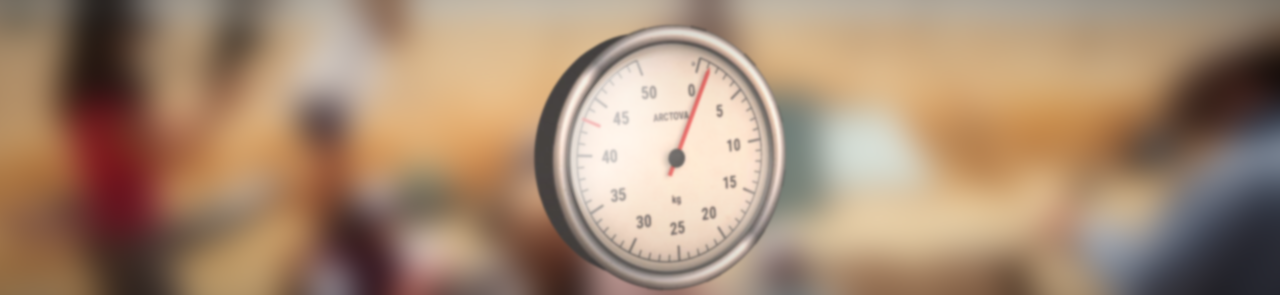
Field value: {"value": 1, "unit": "kg"}
